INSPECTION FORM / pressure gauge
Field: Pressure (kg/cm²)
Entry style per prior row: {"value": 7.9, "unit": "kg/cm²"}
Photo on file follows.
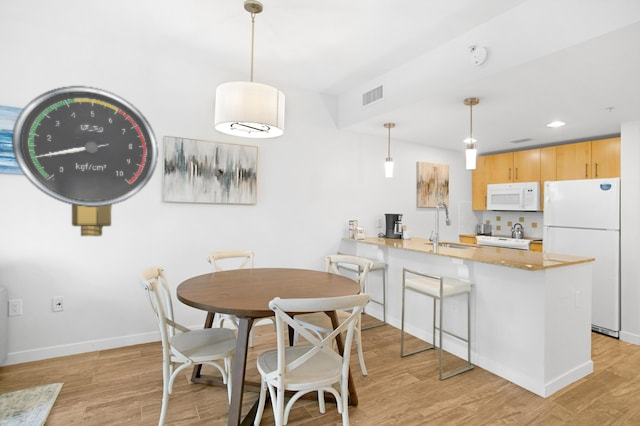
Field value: {"value": 1, "unit": "kg/cm²"}
